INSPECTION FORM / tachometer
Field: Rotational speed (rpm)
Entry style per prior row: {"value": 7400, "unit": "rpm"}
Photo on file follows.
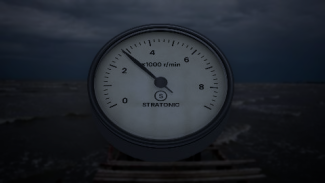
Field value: {"value": 2800, "unit": "rpm"}
